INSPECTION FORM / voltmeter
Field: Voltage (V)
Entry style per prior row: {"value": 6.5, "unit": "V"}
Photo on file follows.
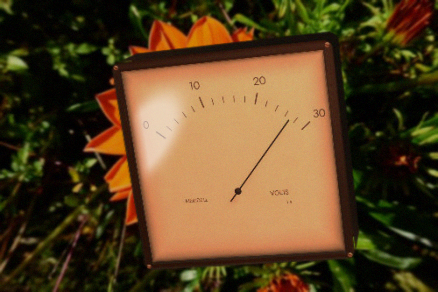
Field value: {"value": 27, "unit": "V"}
